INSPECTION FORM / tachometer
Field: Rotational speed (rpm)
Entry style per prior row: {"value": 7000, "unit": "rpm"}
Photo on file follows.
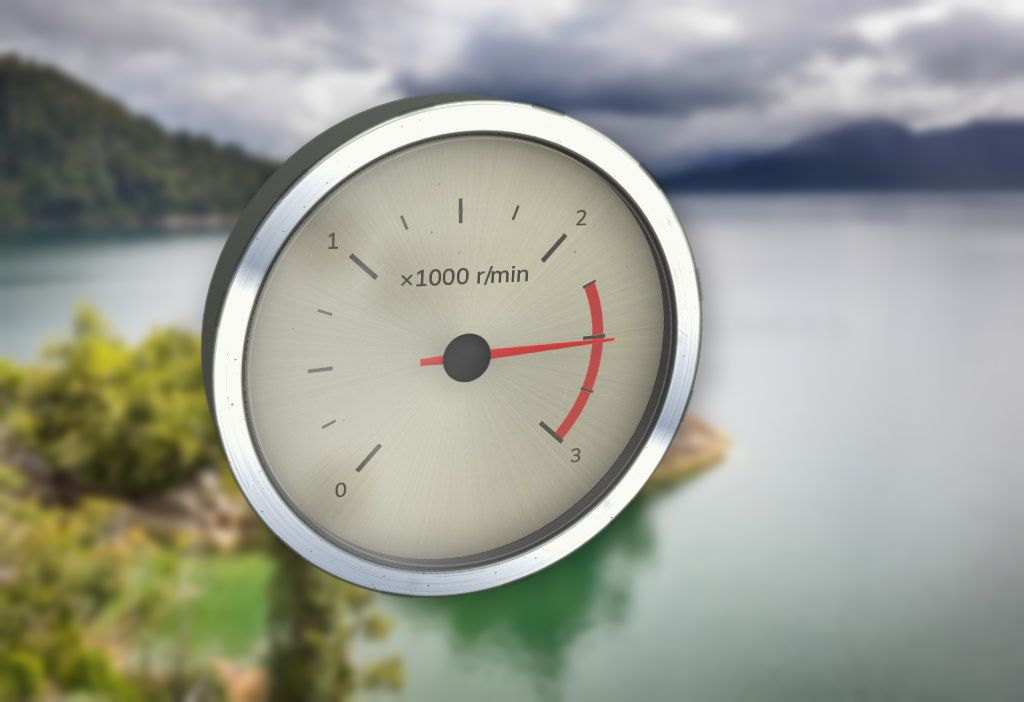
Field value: {"value": 2500, "unit": "rpm"}
